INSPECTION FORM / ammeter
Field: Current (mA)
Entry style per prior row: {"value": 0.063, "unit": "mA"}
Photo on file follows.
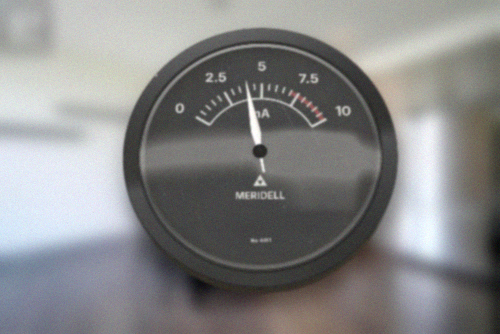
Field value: {"value": 4, "unit": "mA"}
